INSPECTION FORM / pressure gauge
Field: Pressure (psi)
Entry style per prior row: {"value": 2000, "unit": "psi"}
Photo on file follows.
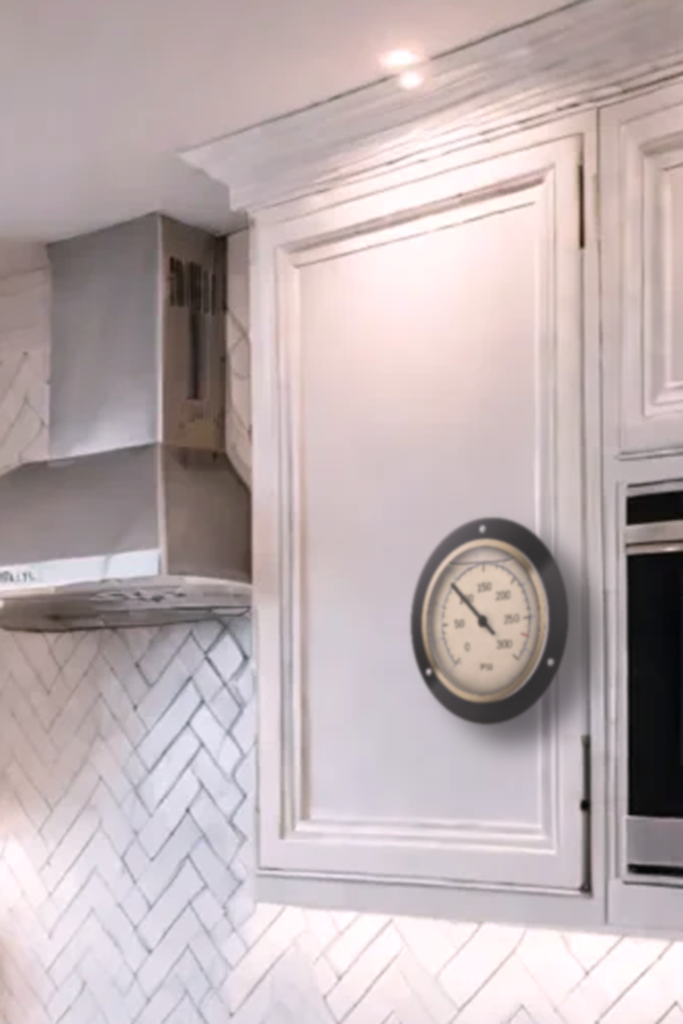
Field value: {"value": 100, "unit": "psi"}
